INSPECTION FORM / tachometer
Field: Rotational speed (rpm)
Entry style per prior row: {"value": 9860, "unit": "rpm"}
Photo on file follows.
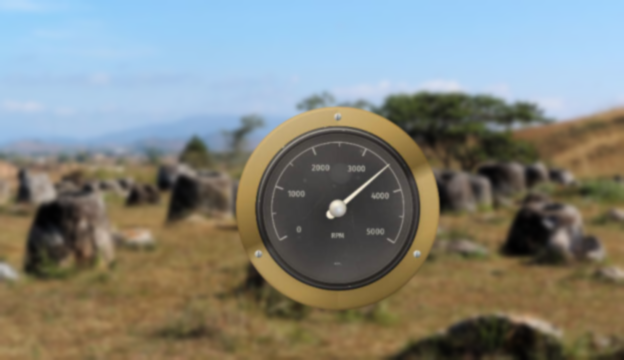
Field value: {"value": 3500, "unit": "rpm"}
